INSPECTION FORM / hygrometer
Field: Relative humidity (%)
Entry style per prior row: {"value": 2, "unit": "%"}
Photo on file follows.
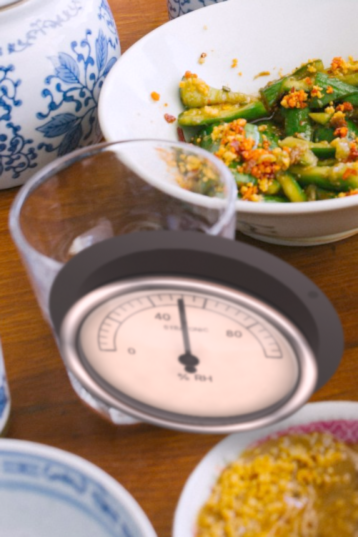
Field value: {"value": 52, "unit": "%"}
